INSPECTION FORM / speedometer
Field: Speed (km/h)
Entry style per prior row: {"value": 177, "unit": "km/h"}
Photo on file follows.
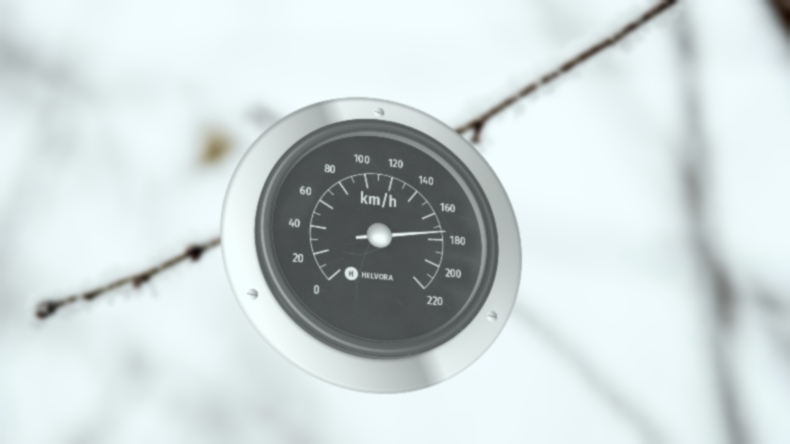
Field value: {"value": 175, "unit": "km/h"}
